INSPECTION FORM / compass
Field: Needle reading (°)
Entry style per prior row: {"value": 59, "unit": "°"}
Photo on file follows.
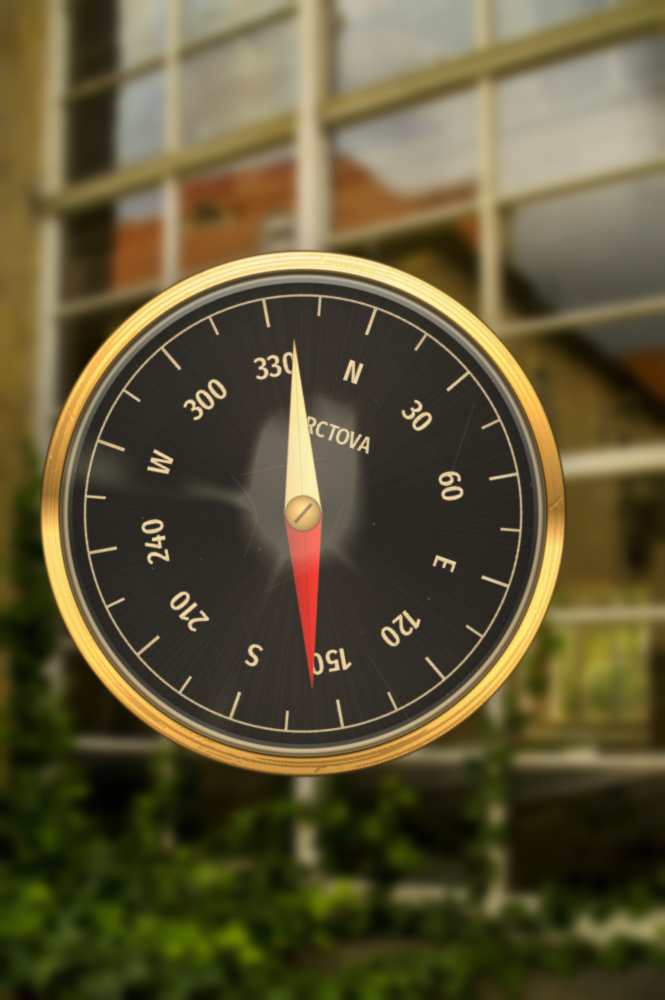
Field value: {"value": 157.5, "unit": "°"}
